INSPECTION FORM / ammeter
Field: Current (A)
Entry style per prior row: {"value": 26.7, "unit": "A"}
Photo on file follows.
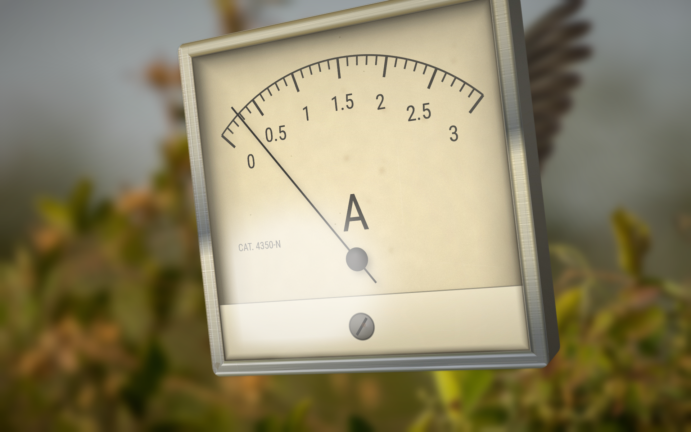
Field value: {"value": 0.3, "unit": "A"}
